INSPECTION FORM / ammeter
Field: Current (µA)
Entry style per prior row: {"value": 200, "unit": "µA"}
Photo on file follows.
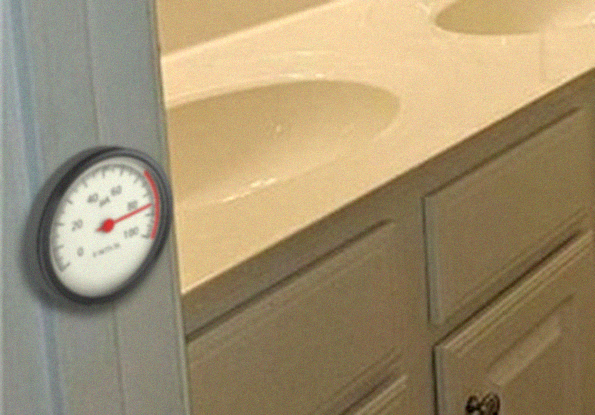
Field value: {"value": 85, "unit": "µA"}
